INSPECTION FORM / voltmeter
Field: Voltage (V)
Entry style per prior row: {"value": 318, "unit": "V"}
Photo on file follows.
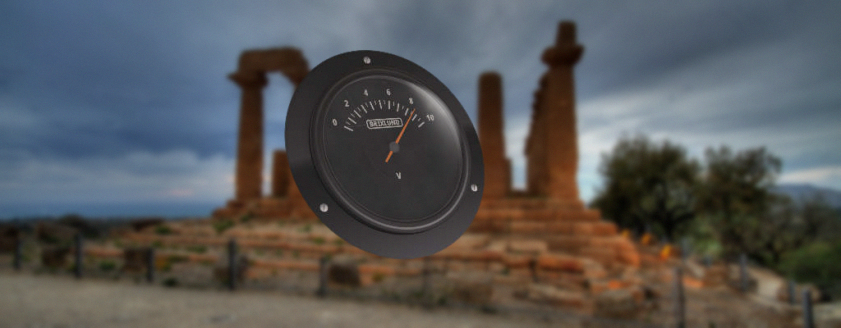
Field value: {"value": 8.5, "unit": "V"}
